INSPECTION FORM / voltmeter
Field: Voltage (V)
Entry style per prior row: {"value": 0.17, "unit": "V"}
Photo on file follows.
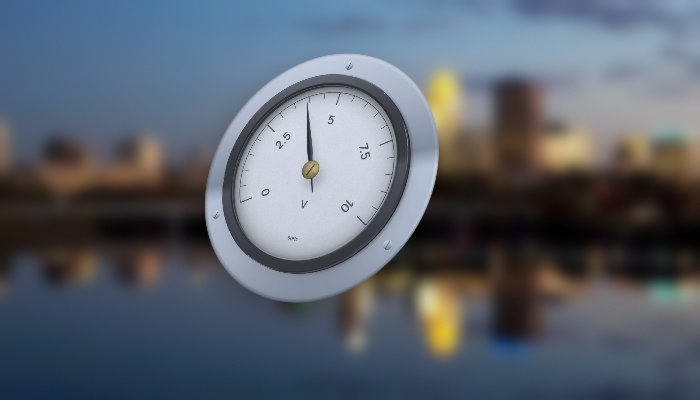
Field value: {"value": 4, "unit": "V"}
